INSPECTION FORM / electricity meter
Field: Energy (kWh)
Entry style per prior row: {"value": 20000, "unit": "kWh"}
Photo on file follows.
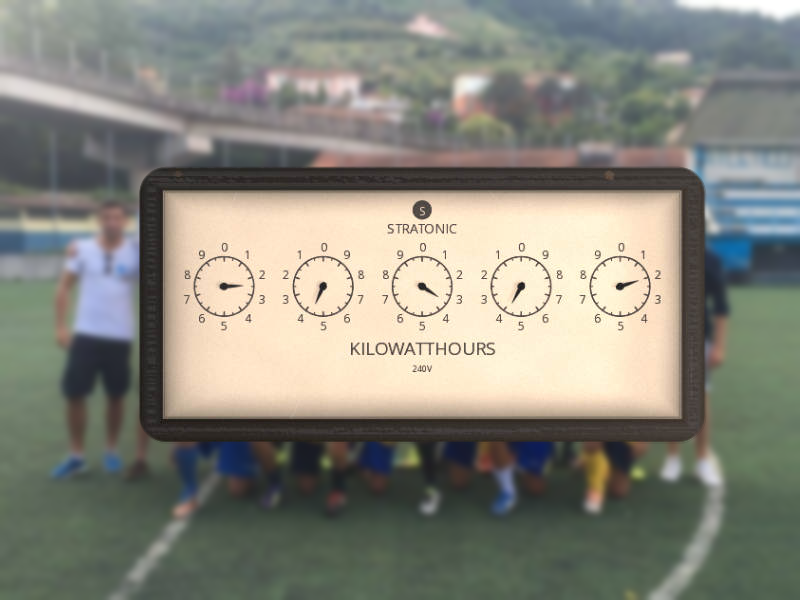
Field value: {"value": 24342, "unit": "kWh"}
